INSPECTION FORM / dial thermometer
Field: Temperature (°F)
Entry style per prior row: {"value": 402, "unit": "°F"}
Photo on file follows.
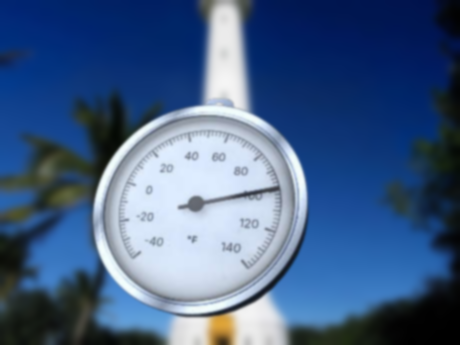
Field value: {"value": 100, "unit": "°F"}
